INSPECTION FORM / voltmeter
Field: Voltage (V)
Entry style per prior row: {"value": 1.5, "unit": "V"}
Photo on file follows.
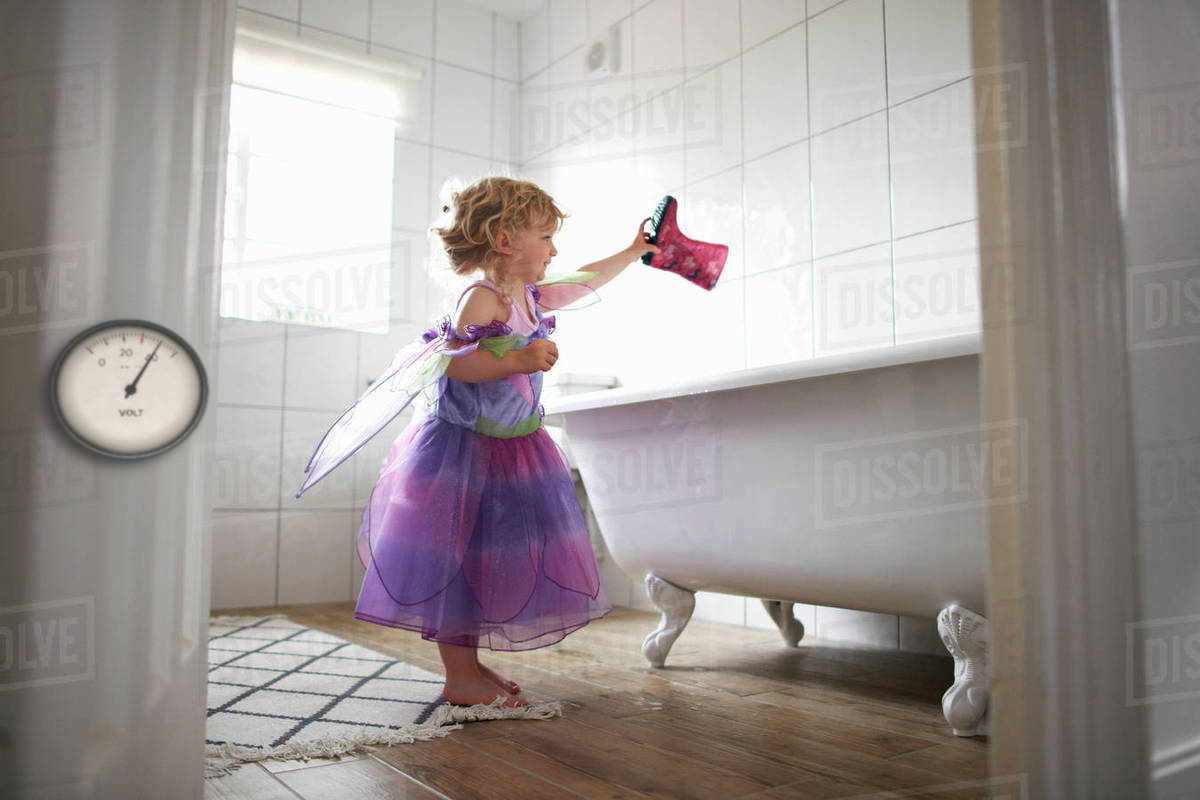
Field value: {"value": 40, "unit": "V"}
